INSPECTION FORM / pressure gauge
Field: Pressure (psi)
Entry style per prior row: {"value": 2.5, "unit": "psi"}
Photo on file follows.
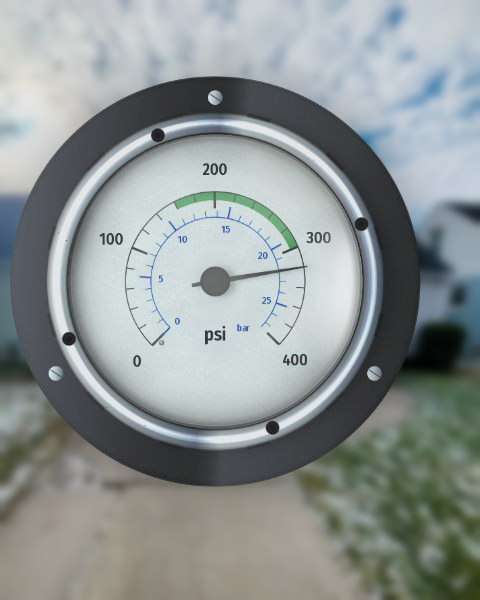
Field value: {"value": 320, "unit": "psi"}
